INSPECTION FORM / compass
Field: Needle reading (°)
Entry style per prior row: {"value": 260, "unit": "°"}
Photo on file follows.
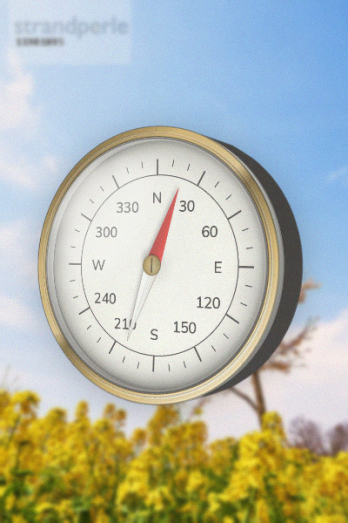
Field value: {"value": 20, "unit": "°"}
